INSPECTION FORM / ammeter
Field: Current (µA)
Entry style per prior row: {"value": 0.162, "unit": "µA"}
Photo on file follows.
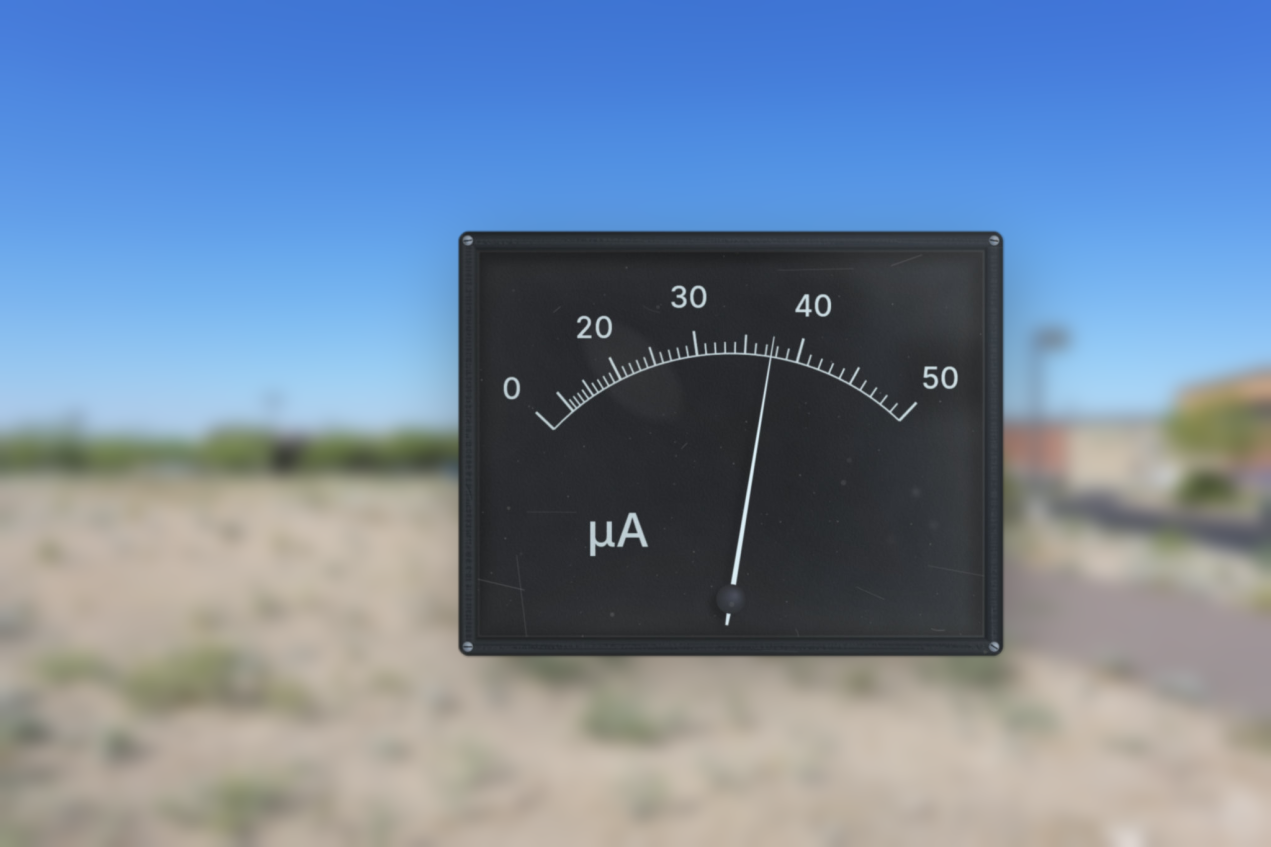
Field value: {"value": 37.5, "unit": "µA"}
